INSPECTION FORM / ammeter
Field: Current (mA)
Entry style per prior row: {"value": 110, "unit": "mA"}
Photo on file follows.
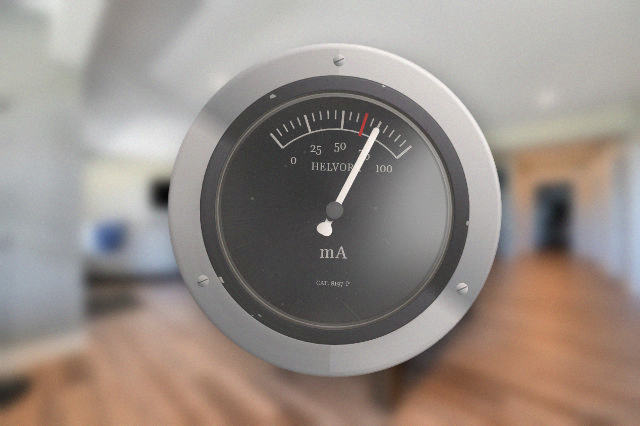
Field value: {"value": 75, "unit": "mA"}
